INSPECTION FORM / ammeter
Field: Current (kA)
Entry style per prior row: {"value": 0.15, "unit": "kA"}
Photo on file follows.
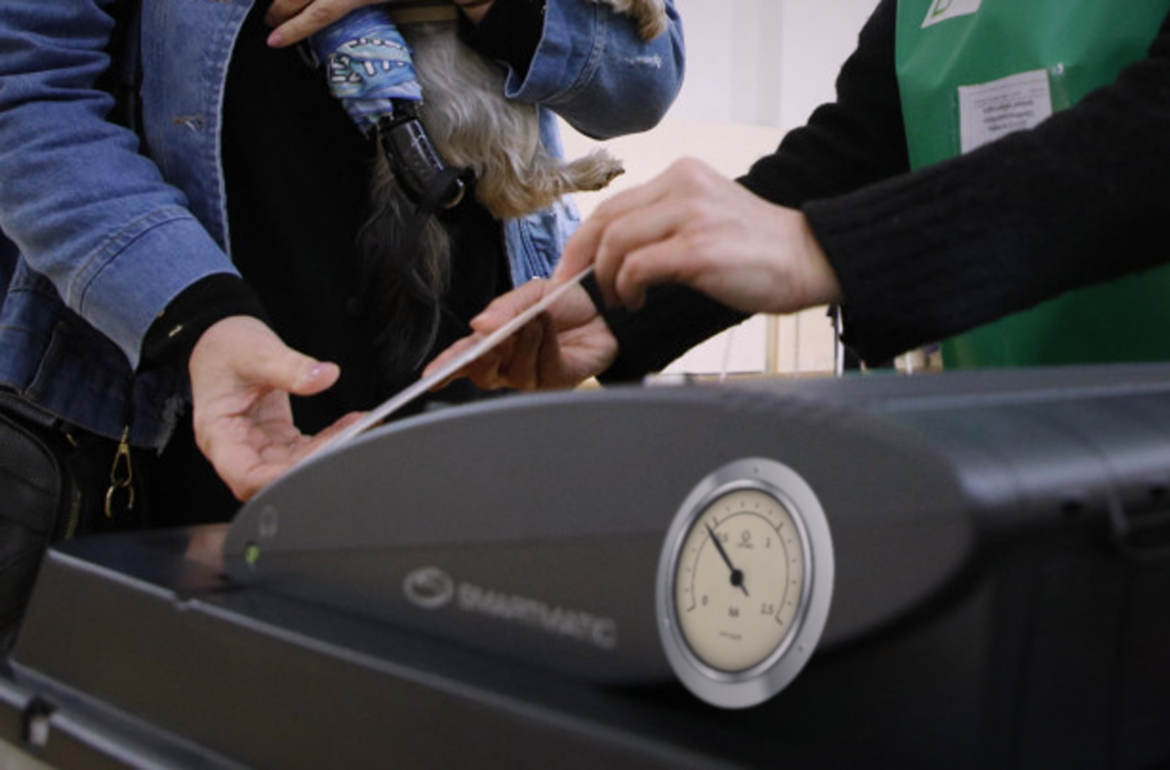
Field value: {"value": 0.45, "unit": "kA"}
